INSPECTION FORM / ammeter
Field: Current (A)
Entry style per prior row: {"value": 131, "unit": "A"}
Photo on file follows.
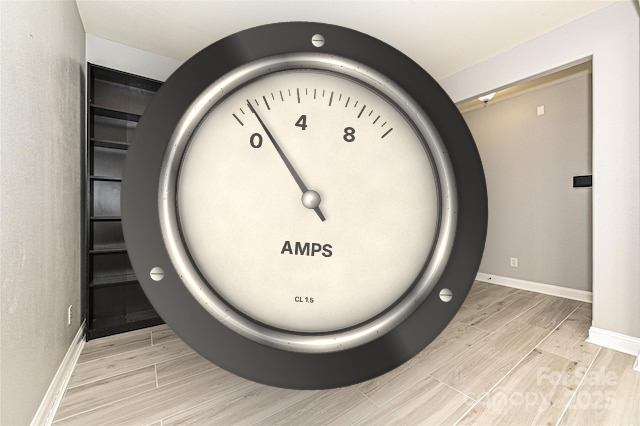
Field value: {"value": 1, "unit": "A"}
